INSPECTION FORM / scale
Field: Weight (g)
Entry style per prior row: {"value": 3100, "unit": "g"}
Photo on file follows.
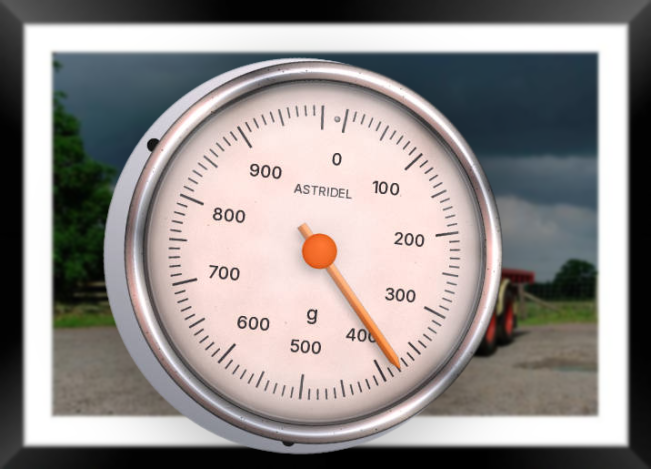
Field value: {"value": 380, "unit": "g"}
